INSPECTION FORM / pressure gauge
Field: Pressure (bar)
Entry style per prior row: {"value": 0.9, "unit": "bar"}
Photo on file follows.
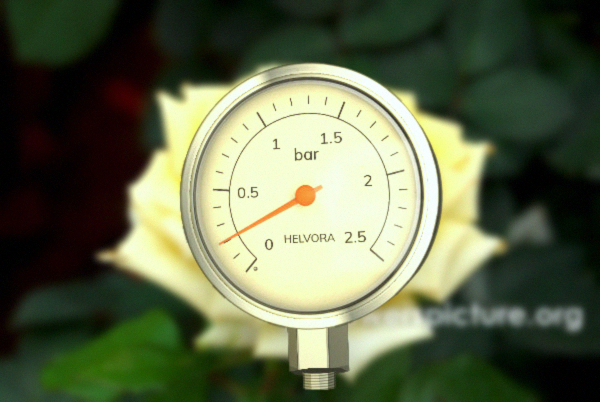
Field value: {"value": 0.2, "unit": "bar"}
